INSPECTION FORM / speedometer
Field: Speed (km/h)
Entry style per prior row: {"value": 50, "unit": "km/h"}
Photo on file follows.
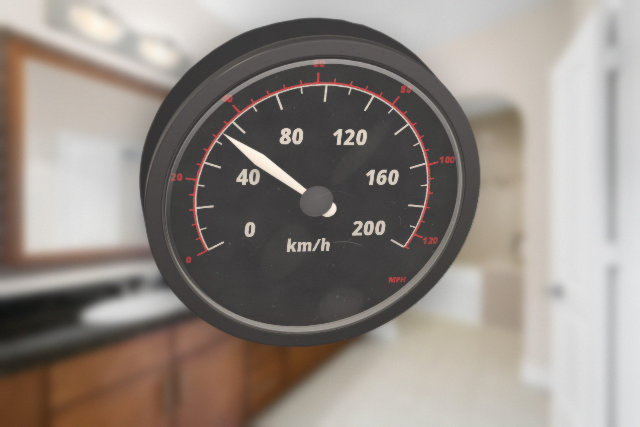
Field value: {"value": 55, "unit": "km/h"}
